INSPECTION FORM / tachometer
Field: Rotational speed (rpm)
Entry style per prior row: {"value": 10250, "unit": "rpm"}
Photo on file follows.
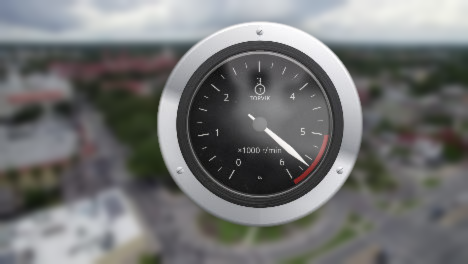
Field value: {"value": 5625, "unit": "rpm"}
